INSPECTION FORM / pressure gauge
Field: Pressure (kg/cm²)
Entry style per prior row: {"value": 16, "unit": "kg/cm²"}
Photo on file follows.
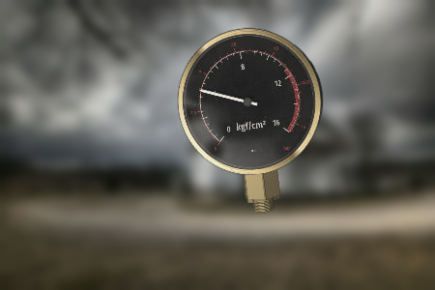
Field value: {"value": 4, "unit": "kg/cm²"}
